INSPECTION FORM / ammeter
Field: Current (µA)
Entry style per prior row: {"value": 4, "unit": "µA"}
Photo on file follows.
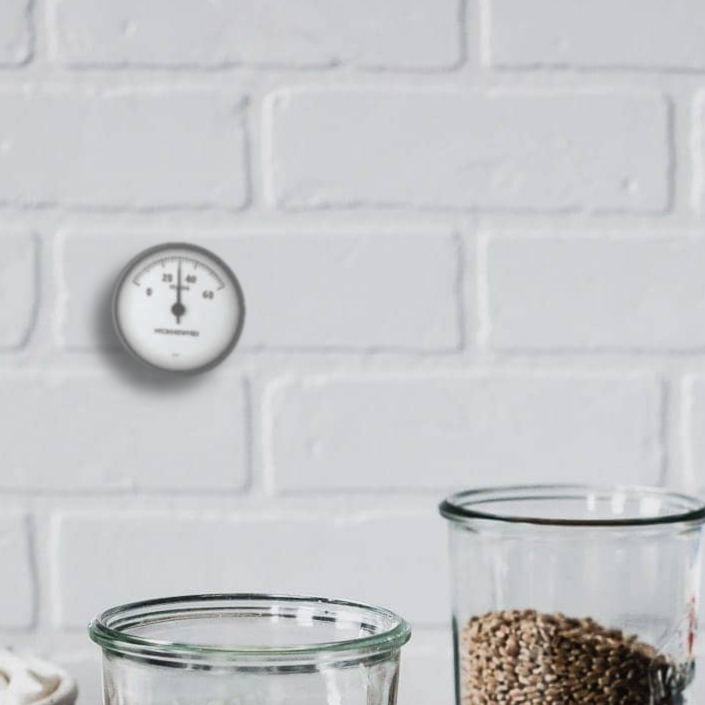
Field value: {"value": 30, "unit": "µA"}
